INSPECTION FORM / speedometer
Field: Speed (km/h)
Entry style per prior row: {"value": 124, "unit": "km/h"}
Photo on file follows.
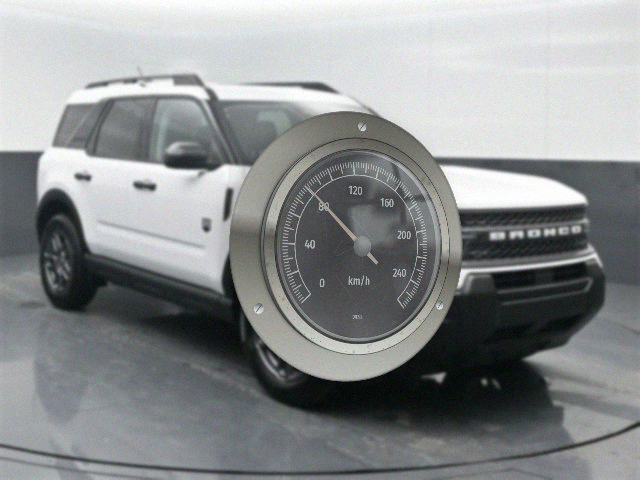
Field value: {"value": 80, "unit": "km/h"}
